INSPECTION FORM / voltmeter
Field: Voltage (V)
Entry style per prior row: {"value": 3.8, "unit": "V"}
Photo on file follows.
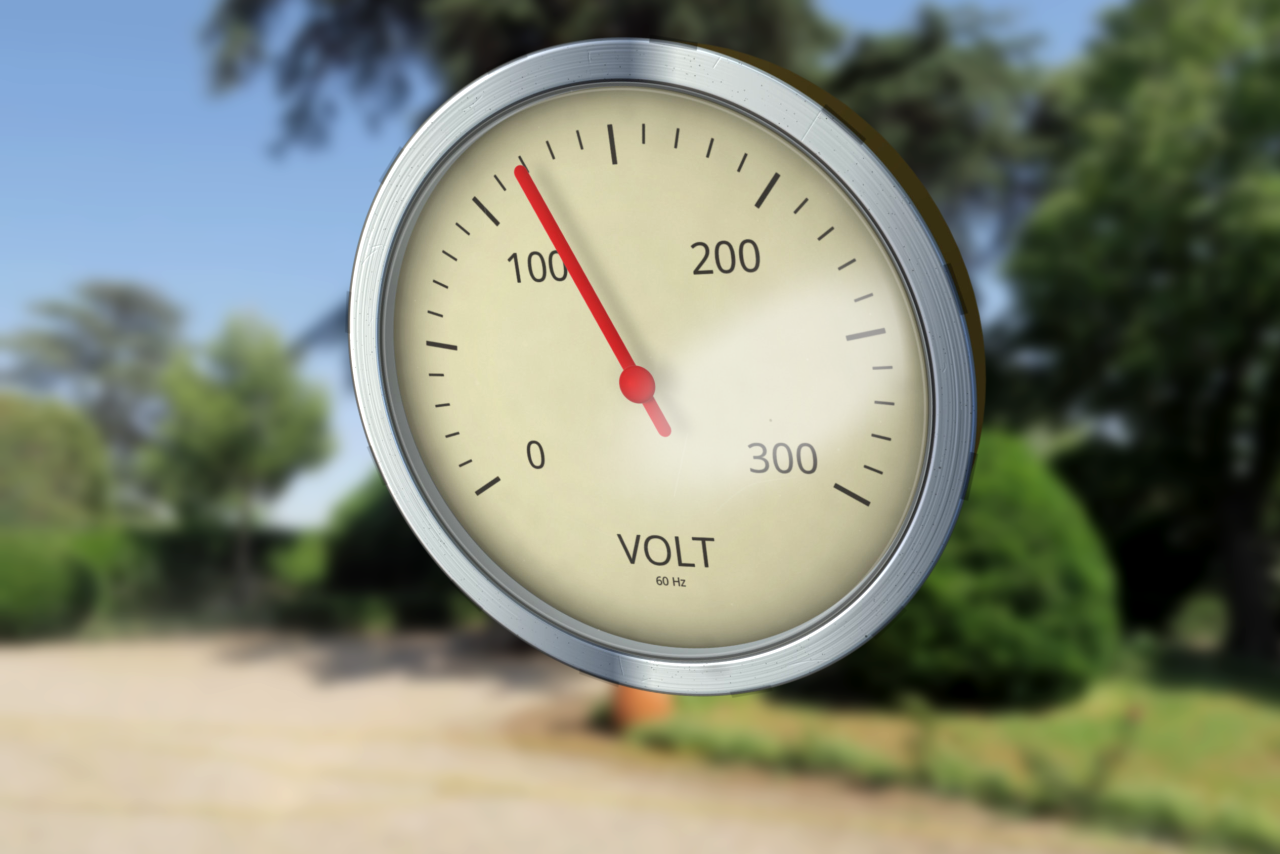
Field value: {"value": 120, "unit": "V"}
